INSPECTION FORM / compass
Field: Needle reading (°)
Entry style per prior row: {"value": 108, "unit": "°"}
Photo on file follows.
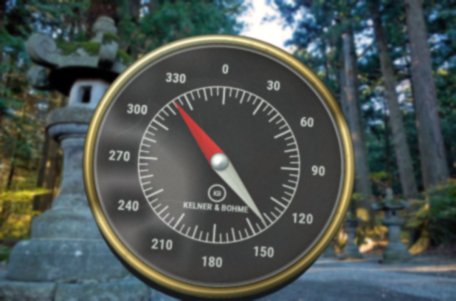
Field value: {"value": 320, "unit": "°"}
